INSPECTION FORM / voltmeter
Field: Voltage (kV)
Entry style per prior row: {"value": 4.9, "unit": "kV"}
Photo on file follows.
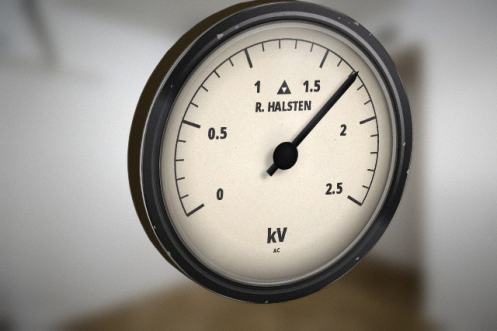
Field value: {"value": 1.7, "unit": "kV"}
